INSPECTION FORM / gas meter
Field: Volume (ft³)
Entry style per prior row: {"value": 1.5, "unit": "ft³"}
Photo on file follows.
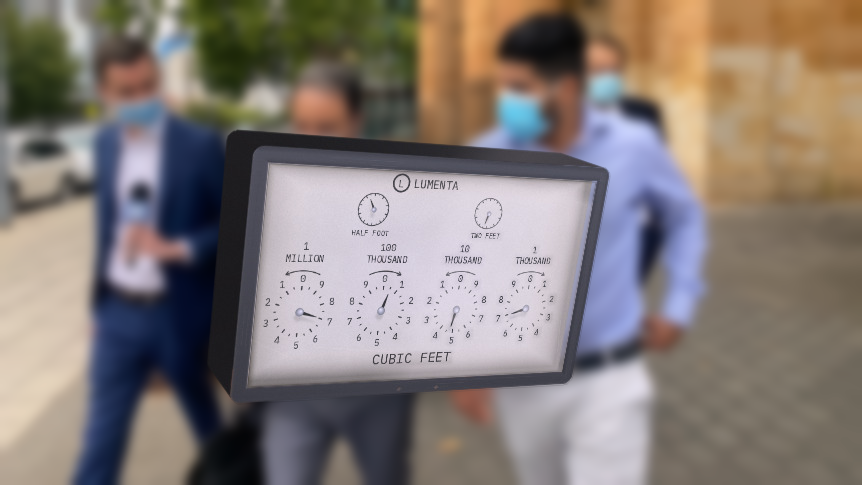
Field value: {"value": 704700, "unit": "ft³"}
